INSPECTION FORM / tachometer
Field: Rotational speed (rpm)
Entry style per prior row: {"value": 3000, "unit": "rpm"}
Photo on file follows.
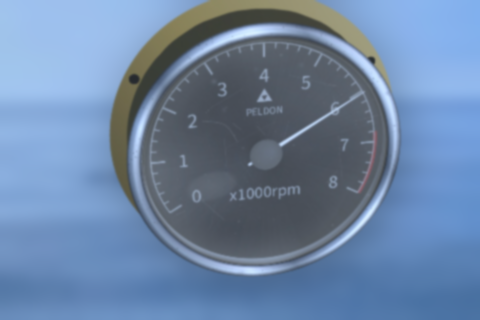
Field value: {"value": 6000, "unit": "rpm"}
